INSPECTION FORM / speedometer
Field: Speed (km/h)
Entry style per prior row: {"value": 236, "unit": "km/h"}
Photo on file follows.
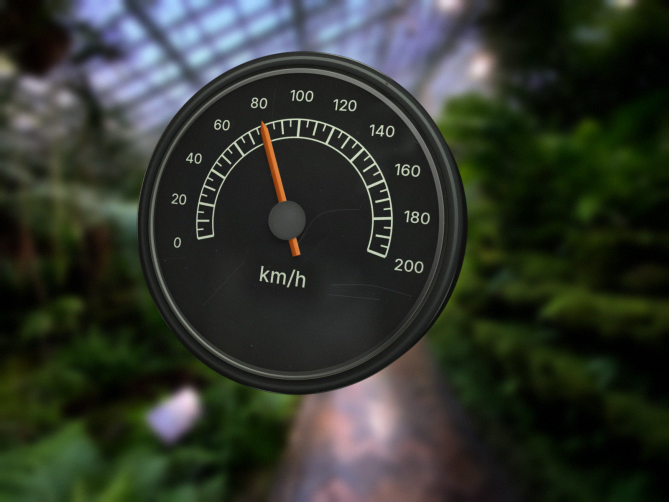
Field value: {"value": 80, "unit": "km/h"}
